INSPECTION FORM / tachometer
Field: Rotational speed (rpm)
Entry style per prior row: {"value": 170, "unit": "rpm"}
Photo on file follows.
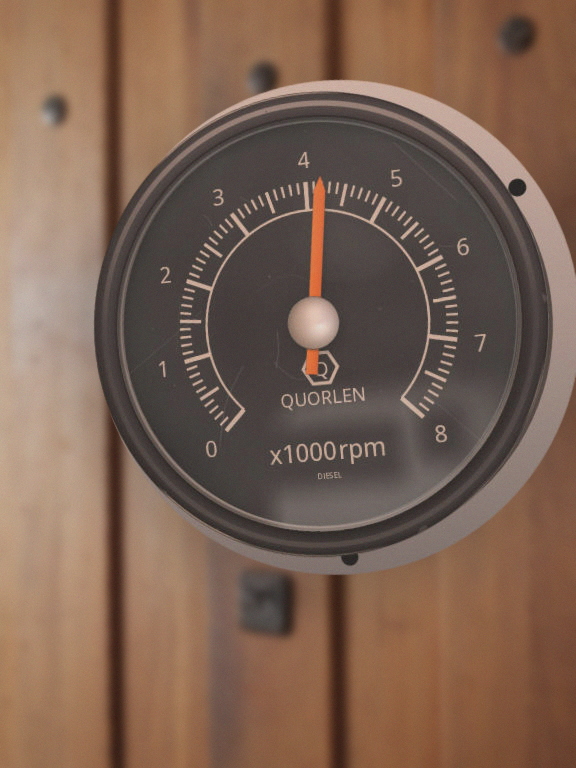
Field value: {"value": 4200, "unit": "rpm"}
